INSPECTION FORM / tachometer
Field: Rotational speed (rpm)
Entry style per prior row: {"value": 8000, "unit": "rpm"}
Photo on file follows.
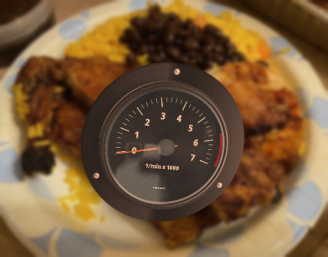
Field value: {"value": 0, "unit": "rpm"}
